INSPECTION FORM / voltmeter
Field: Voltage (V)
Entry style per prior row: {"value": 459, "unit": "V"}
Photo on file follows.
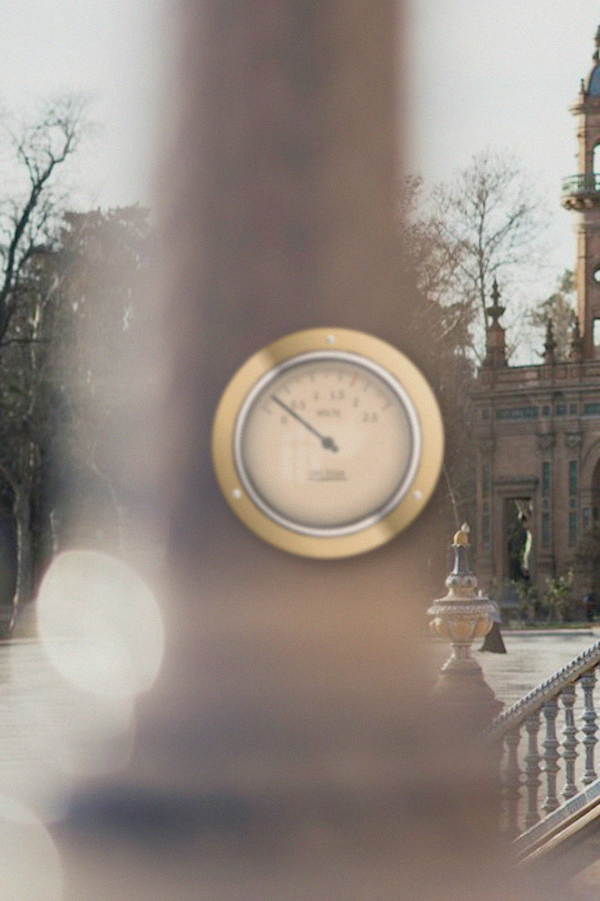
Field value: {"value": 0.25, "unit": "V"}
